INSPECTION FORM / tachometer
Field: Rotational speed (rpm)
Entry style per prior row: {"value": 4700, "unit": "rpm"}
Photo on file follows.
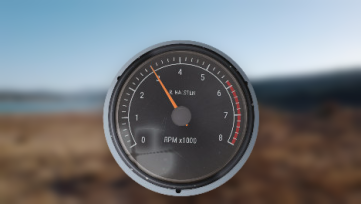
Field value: {"value": 3000, "unit": "rpm"}
